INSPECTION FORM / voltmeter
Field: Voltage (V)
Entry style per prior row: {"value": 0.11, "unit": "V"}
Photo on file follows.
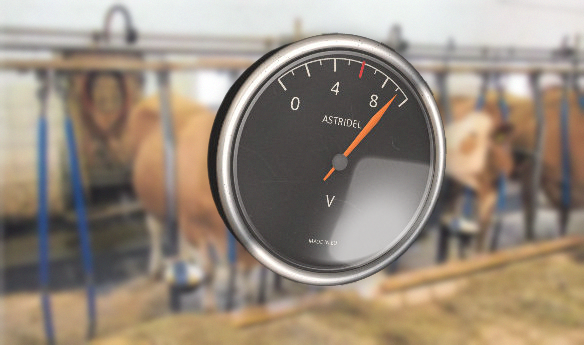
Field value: {"value": 9, "unit": "V"}
